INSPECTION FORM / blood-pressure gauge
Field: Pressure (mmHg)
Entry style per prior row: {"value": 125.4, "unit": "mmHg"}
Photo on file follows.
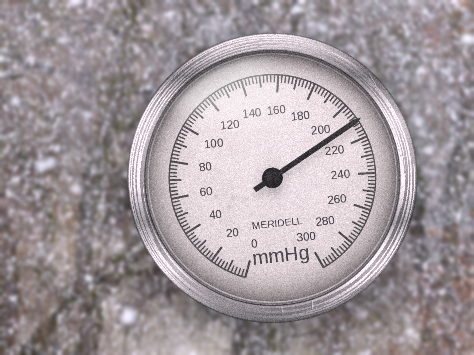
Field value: {"value": 210, "unit": "mmHg"}
